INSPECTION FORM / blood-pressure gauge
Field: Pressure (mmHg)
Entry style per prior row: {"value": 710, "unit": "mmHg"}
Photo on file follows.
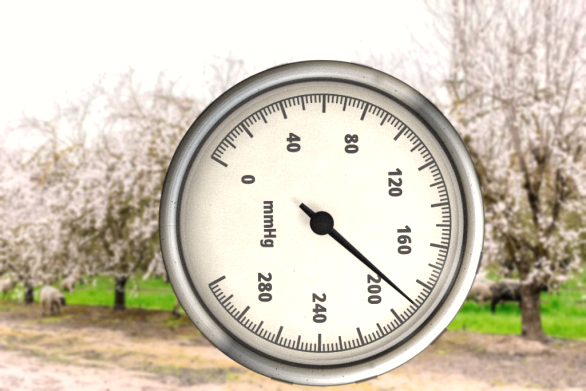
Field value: {"value": 190, "unit": "mmHg"}
